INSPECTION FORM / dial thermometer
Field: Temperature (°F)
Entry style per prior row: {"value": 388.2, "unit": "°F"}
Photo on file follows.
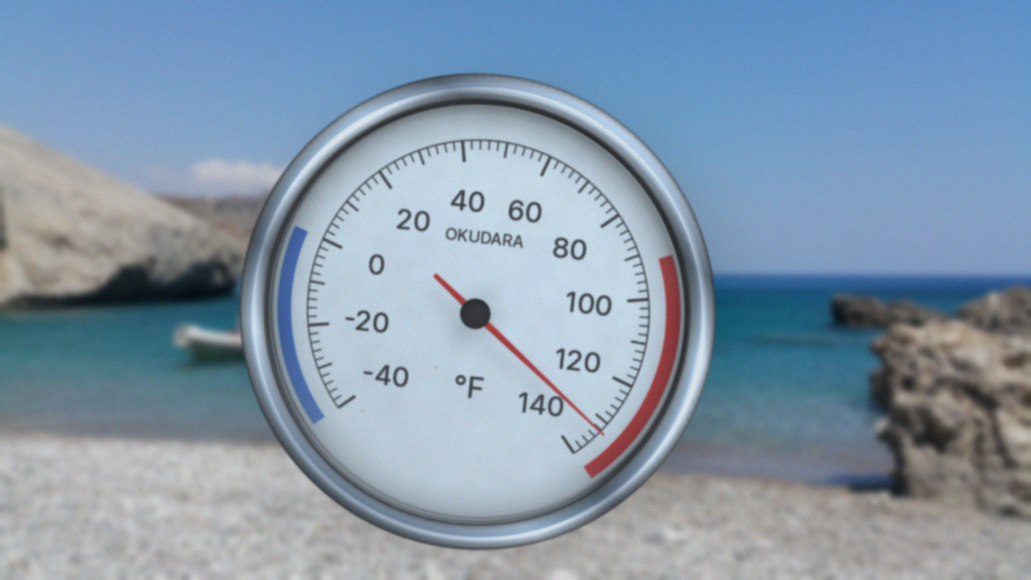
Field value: {"value": 132, "unit": "°F"}
